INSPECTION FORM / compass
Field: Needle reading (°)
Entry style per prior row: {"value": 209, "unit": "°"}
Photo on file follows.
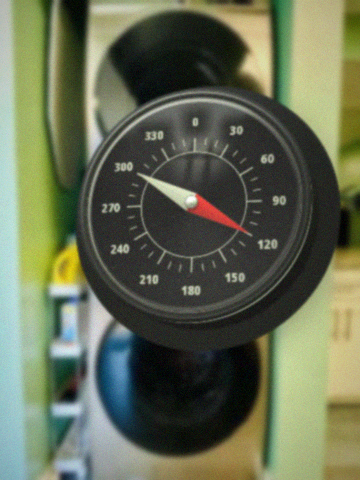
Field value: {"value": 120, "unit": "°"}
